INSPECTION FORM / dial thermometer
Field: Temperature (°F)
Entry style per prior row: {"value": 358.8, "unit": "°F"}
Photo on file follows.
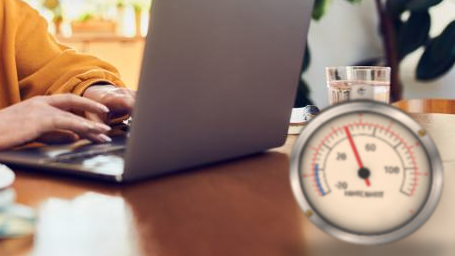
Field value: {"value": 40, "unit": "°F"}
